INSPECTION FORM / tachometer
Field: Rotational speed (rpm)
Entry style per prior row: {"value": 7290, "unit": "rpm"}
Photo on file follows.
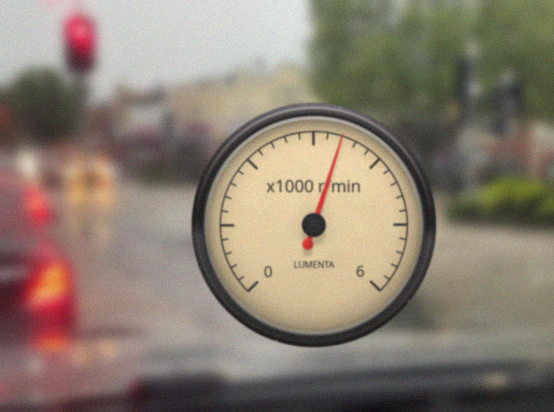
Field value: {"value": 3400, "unit": "rpm"}
